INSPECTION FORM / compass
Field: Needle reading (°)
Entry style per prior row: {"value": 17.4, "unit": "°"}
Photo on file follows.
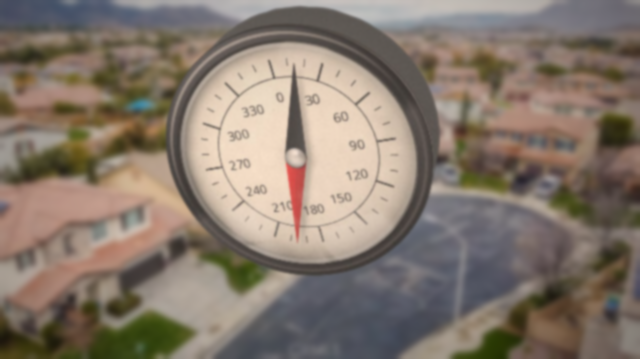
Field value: {"value": 195, "unit": "°"}
